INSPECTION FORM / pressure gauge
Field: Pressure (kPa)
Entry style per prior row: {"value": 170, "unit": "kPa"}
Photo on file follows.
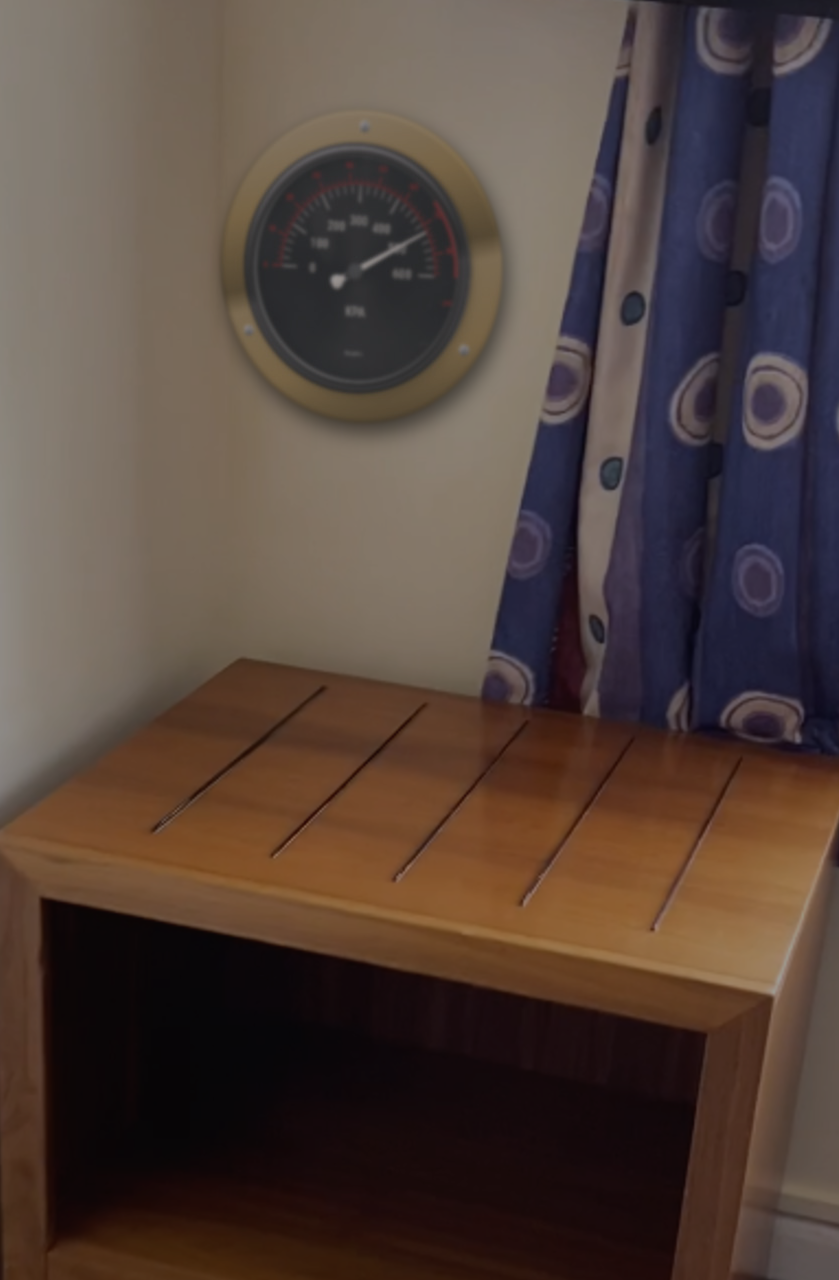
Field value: {"value": 500, "unit": "kPa"}
